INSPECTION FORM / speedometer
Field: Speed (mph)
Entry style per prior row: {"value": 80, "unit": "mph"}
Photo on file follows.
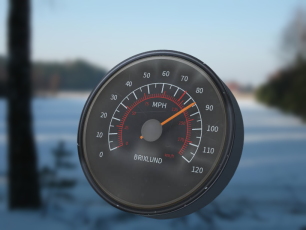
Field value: {"value": 85, "unit": "mph"}
